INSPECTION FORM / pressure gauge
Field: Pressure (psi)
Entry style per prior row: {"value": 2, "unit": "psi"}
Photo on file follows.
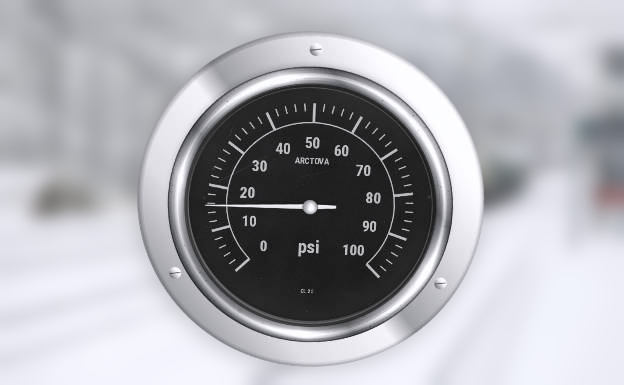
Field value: {"value": 16, "unit": "psi"}
